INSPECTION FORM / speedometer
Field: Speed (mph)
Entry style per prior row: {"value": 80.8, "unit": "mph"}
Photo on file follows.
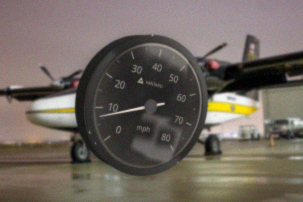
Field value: {"value": 7.5, "unit": "mph"}
